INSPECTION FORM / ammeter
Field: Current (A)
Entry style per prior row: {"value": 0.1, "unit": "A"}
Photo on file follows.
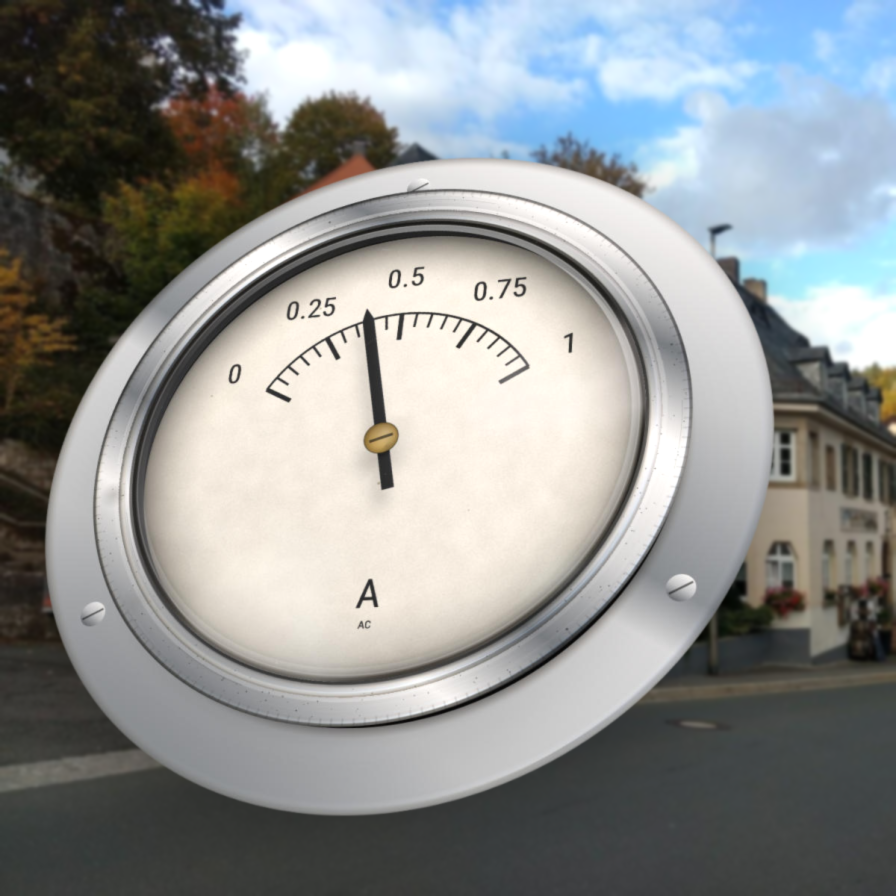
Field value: {"value": 0.4, "unit": "A"}
